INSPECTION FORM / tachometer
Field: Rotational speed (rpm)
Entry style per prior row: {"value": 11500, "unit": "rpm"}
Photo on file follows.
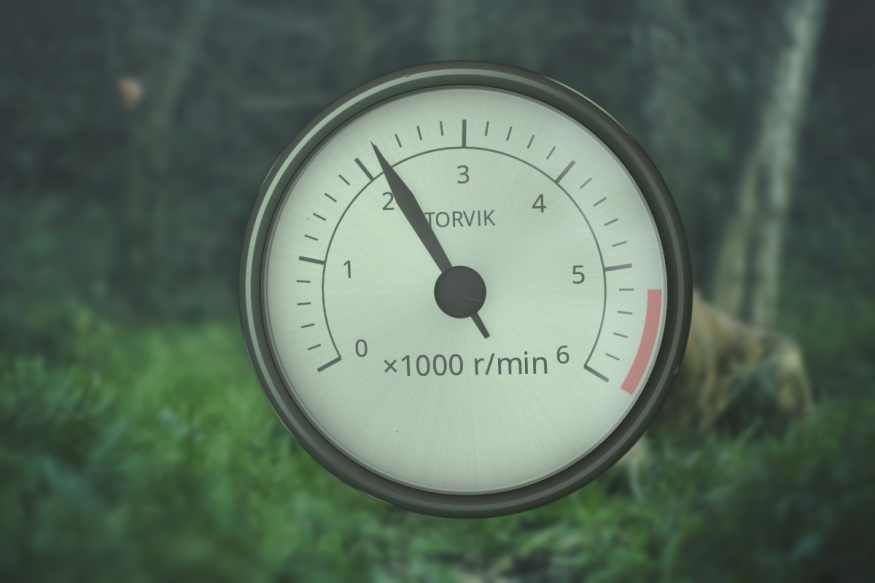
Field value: {"value": 2200, "unit": "rpm"}
